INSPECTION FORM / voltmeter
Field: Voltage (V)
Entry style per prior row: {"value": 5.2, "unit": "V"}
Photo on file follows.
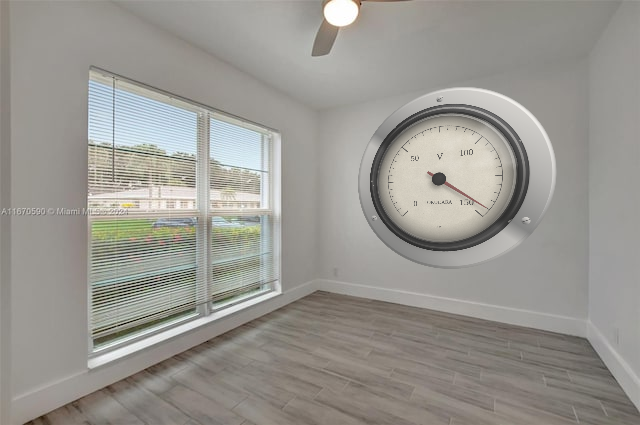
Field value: {"value": 145, "unit": "V"}
